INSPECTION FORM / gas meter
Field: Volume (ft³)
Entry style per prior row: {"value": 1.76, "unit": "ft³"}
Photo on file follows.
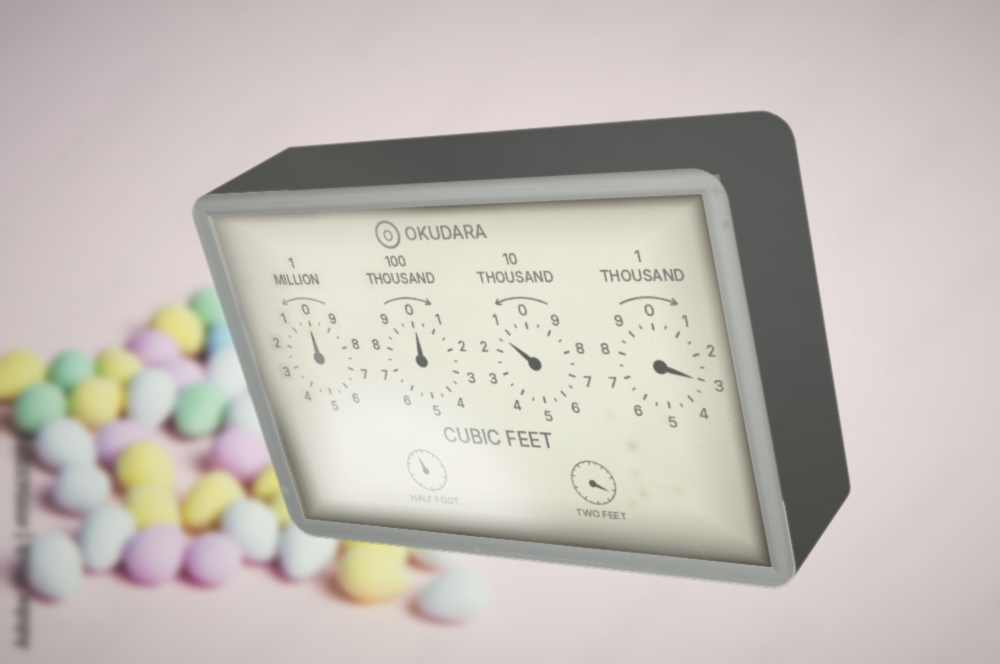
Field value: {"value": 1300, "unit": "ft³"}
